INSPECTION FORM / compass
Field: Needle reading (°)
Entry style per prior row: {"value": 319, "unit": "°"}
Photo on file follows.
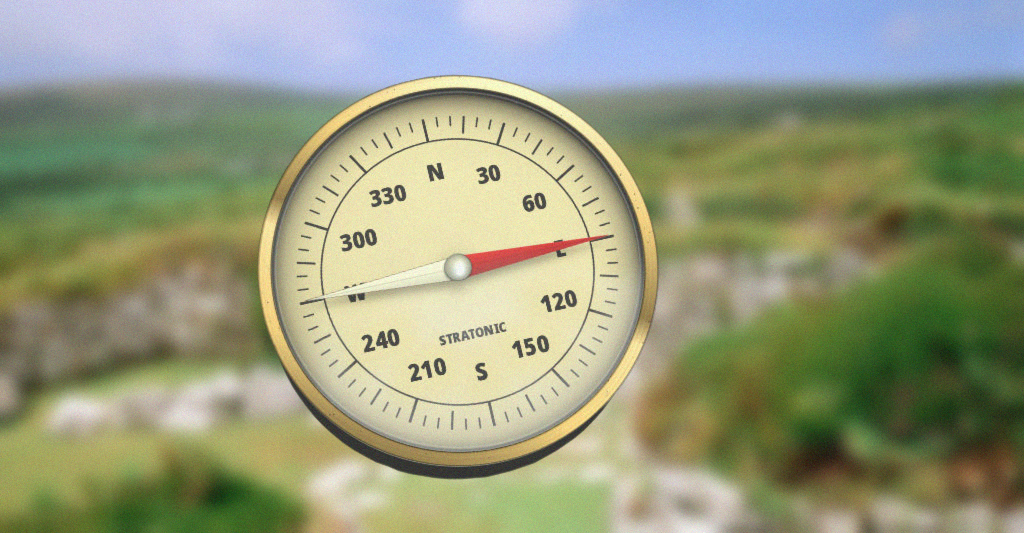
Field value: {"value": 90, "unit": "°"}
